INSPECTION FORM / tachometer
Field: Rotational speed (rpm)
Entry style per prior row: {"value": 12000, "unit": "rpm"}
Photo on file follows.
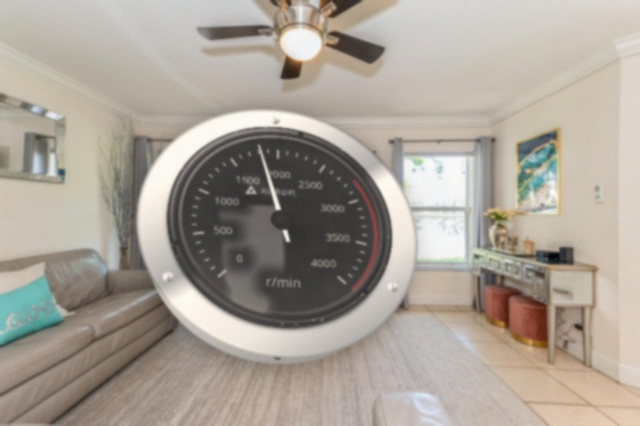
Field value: {"value": 1800, "unit": "rpm"}
